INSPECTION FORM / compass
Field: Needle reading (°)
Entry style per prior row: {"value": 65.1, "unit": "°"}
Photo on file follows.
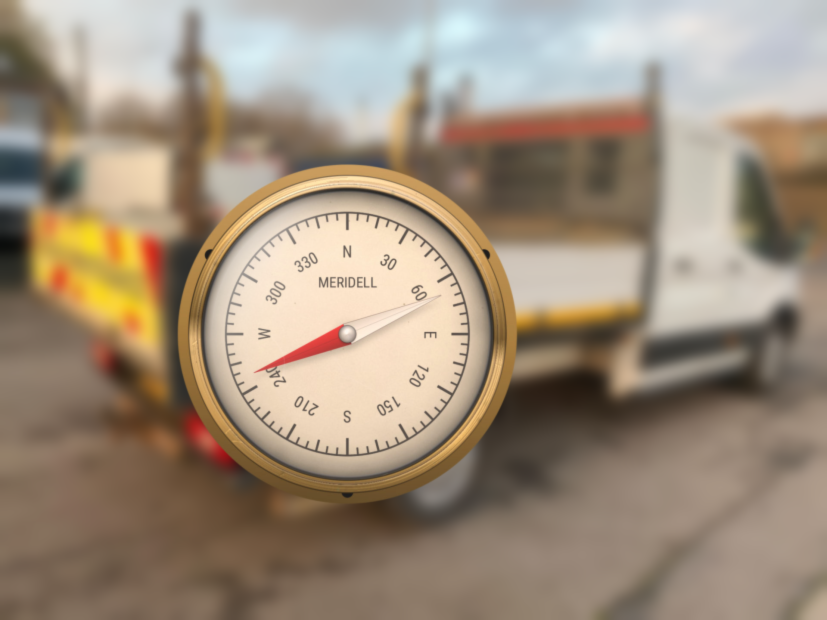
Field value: {"value": 247.5, "unit": "°"}
